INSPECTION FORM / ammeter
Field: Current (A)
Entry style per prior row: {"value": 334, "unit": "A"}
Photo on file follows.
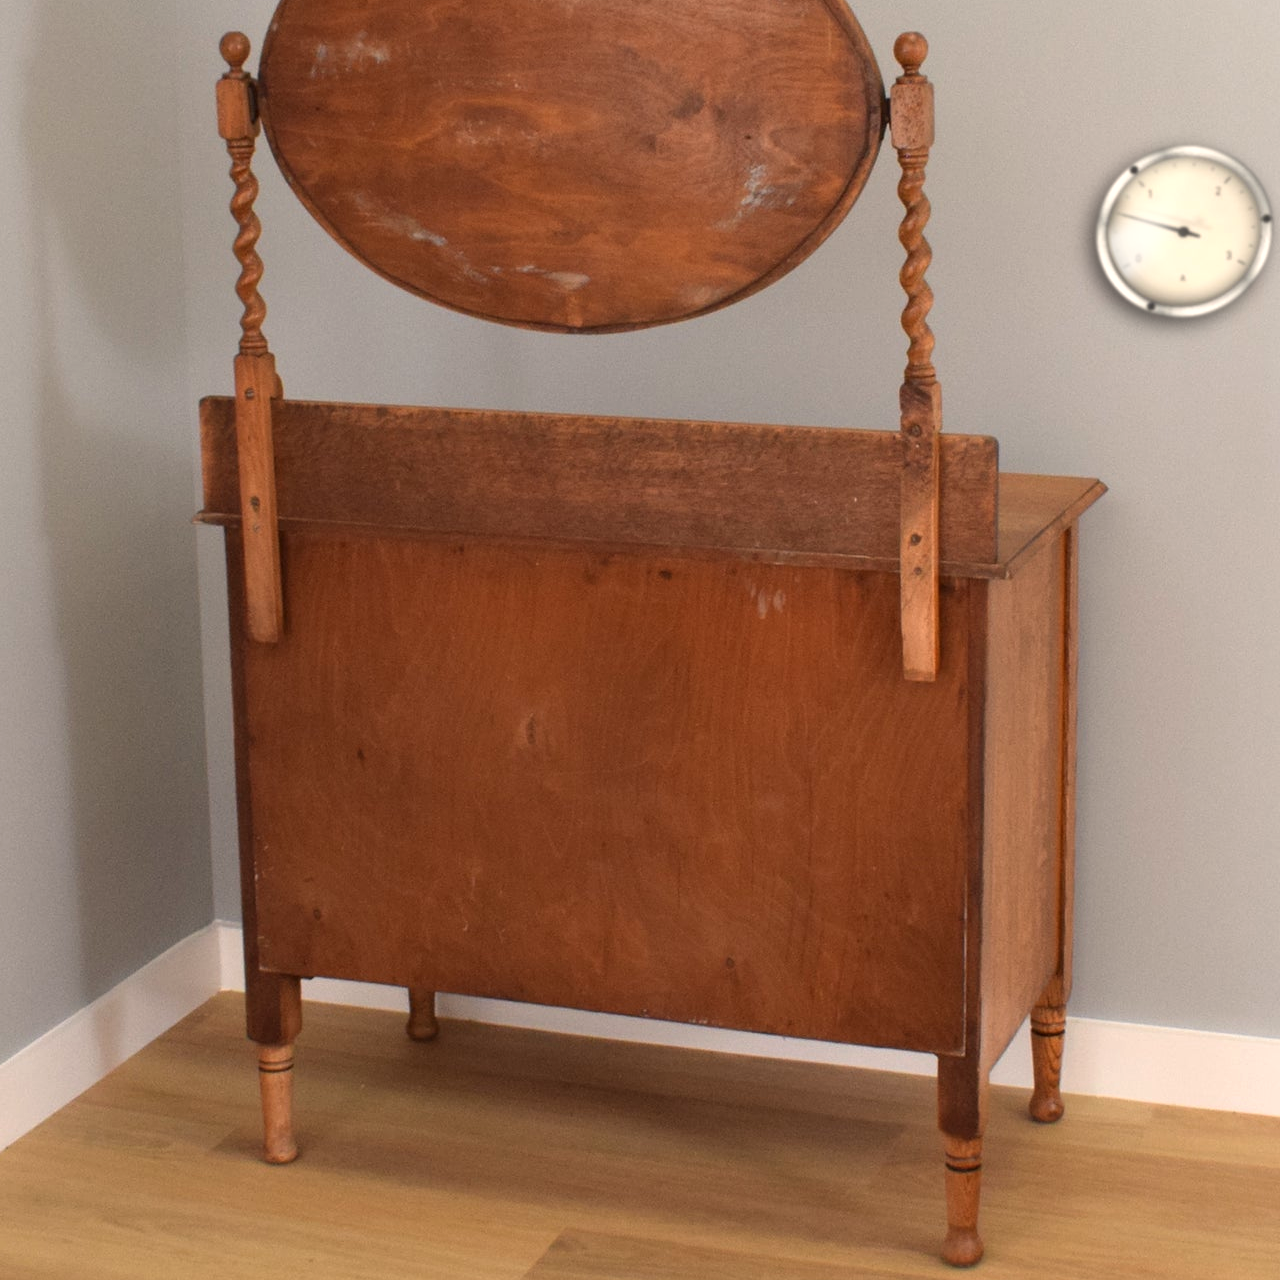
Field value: {"value": 0.6, "unit": "A"}
